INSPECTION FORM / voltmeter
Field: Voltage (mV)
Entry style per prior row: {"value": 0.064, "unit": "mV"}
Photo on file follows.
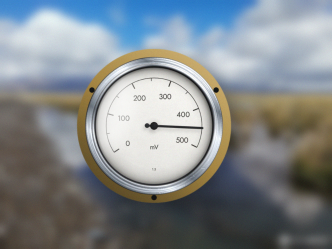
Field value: {"value": 450, "unit": "mV"}
